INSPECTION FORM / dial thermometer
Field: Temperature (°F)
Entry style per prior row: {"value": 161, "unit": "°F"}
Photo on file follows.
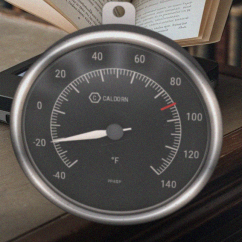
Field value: {"value": -20, "unit": "°F"}
